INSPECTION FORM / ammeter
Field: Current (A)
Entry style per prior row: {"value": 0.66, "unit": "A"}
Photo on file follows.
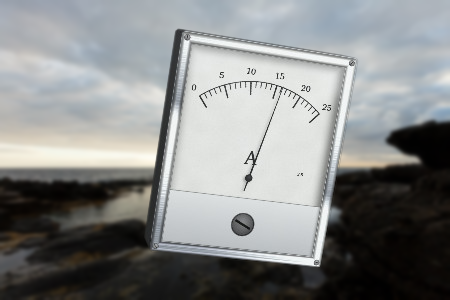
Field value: {"value": 16, "unit": "A"}
